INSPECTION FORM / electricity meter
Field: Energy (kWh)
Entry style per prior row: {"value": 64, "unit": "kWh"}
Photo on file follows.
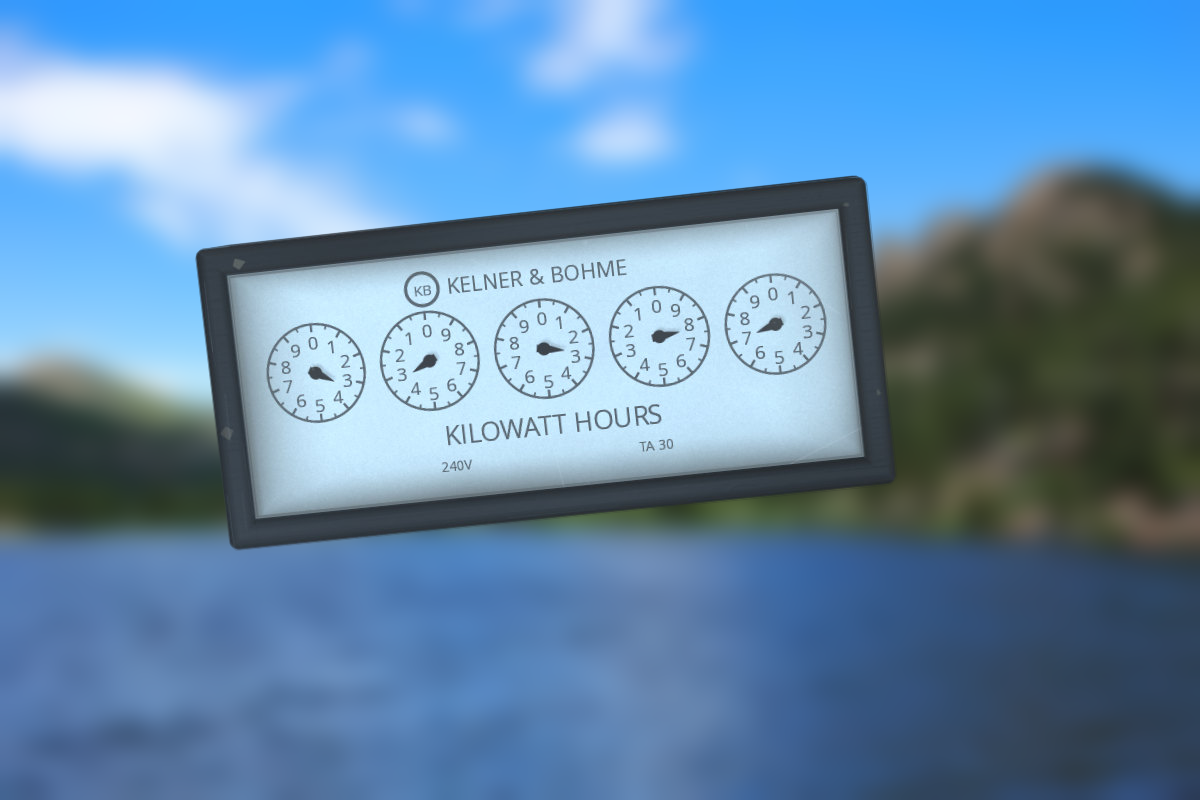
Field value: {"value": 33277, "unit": "kWh"}
